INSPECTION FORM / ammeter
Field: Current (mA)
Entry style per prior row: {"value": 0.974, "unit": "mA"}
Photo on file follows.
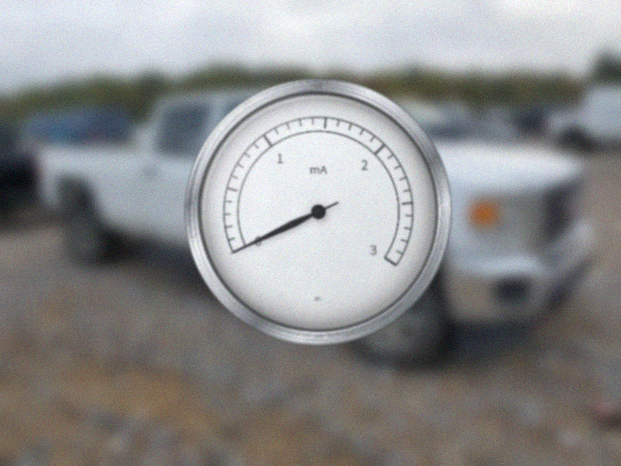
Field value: {"value": 0, "unit": "mA"}
